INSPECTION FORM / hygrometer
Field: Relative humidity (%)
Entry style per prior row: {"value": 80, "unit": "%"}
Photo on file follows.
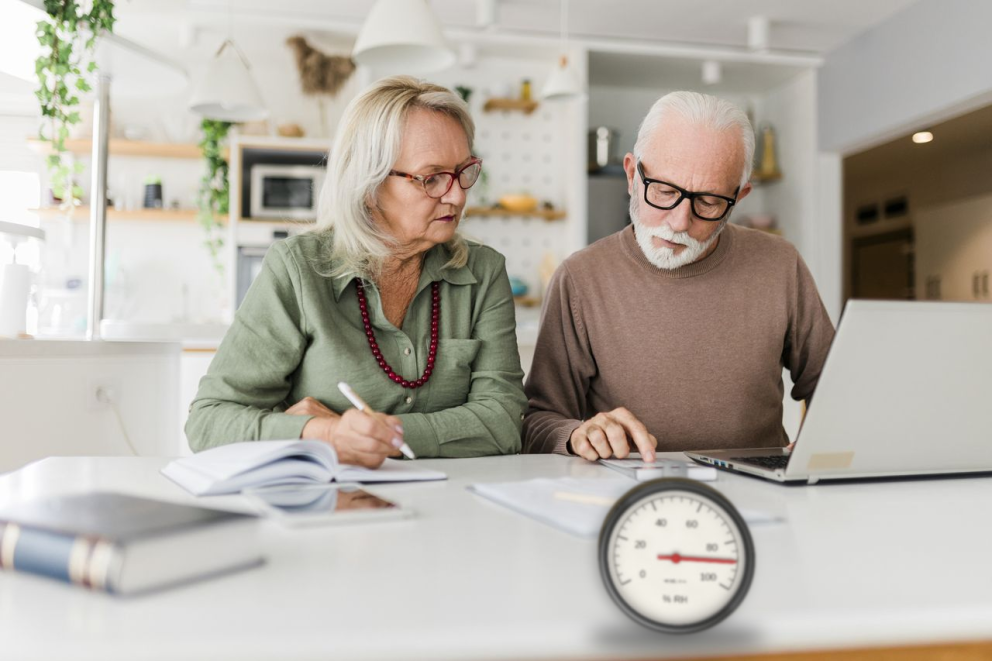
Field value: {"value": 88, "unit": "%"}
